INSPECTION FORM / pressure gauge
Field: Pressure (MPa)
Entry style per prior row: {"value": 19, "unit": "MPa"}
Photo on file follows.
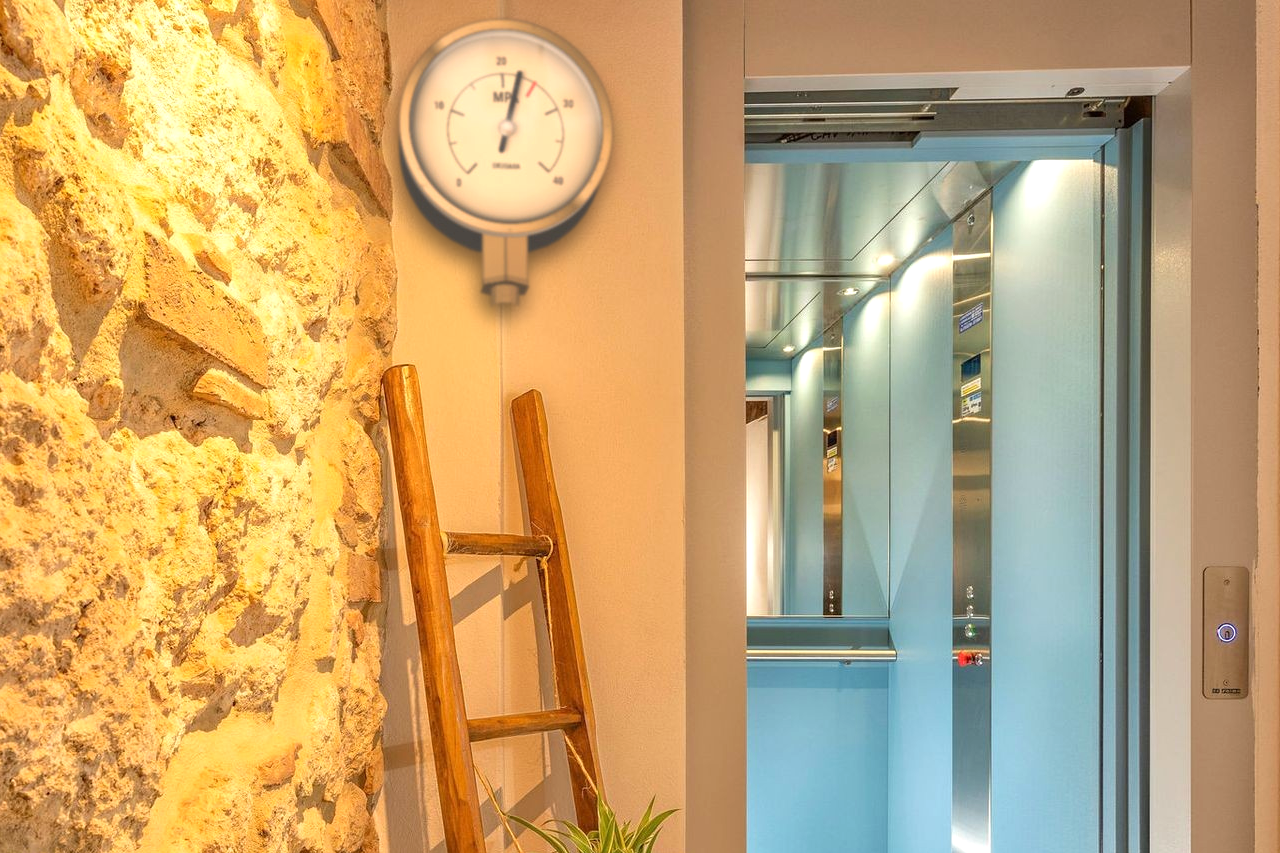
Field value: {"value": 22.5, "unit": "MPa"}
